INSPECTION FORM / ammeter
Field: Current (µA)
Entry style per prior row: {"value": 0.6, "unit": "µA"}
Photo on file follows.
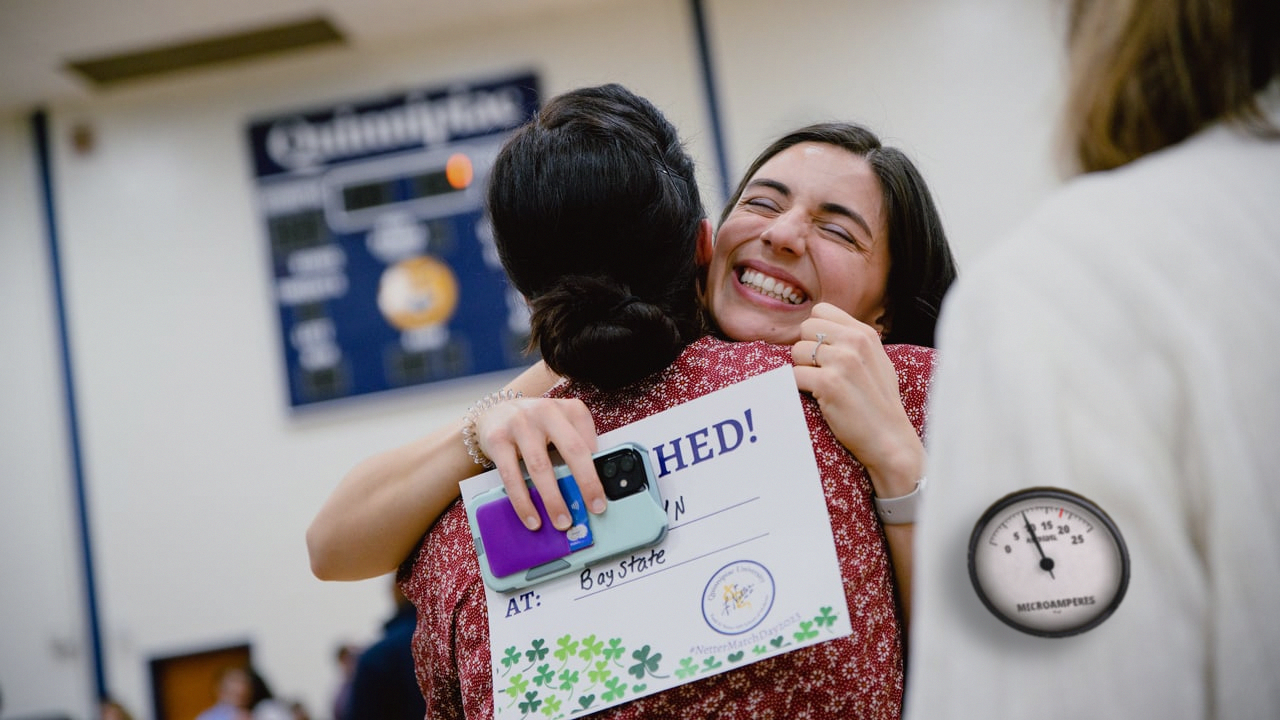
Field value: {"value": 10, "unit": "µA"}
